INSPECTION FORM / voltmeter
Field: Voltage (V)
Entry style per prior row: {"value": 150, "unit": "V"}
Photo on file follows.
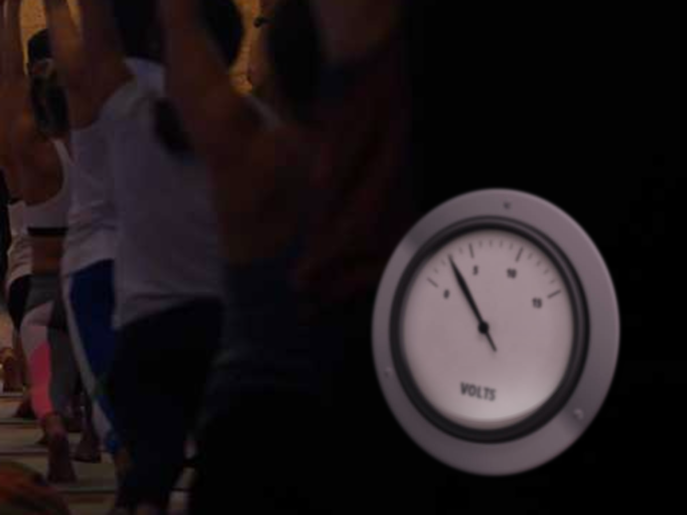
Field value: {"value": 3, "unit": "V"}
